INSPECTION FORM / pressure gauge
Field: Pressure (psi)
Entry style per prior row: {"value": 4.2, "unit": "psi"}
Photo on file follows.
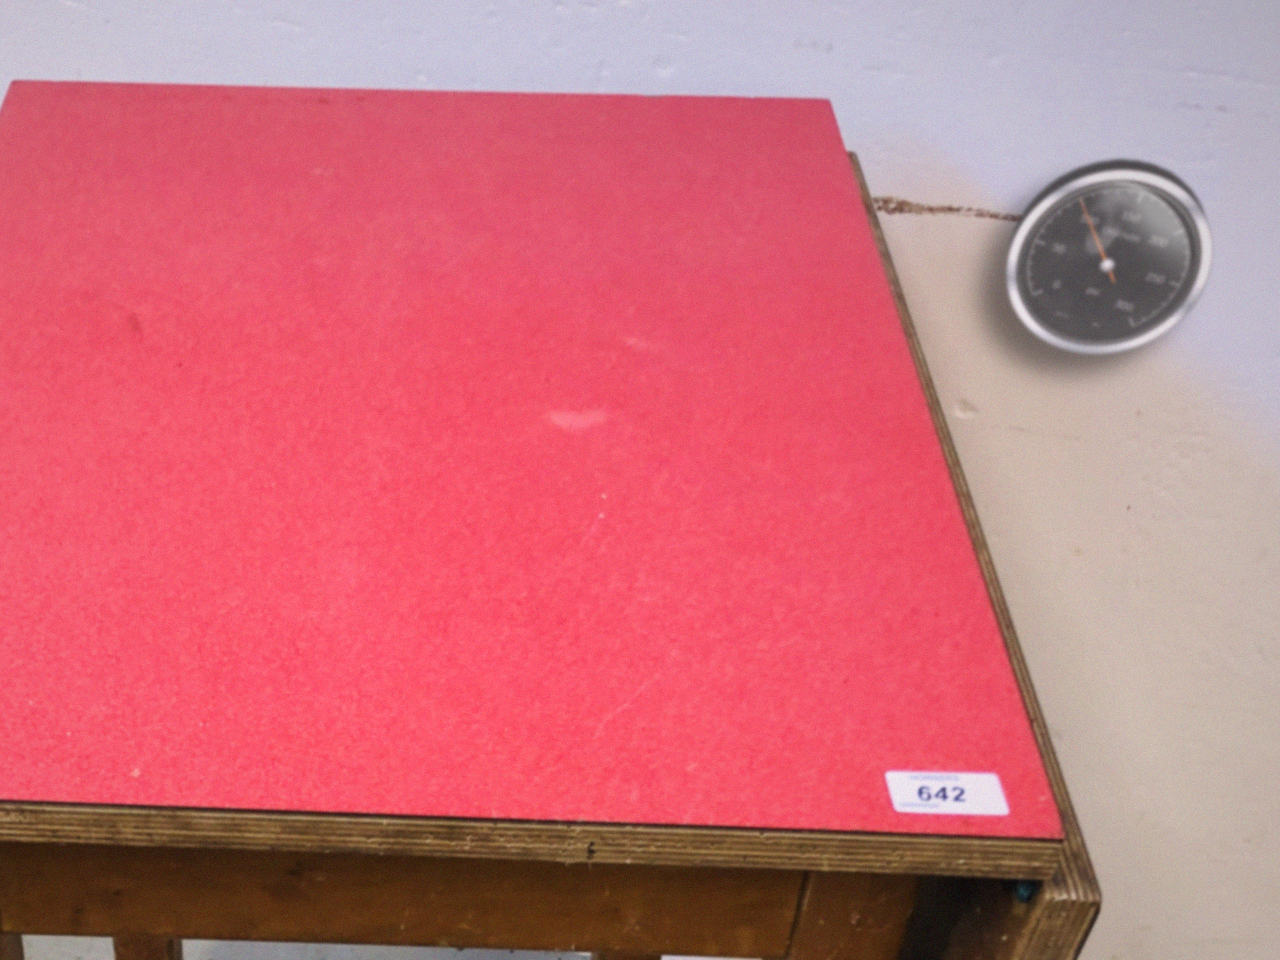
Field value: {"value": 100, "unit": "psi"}
